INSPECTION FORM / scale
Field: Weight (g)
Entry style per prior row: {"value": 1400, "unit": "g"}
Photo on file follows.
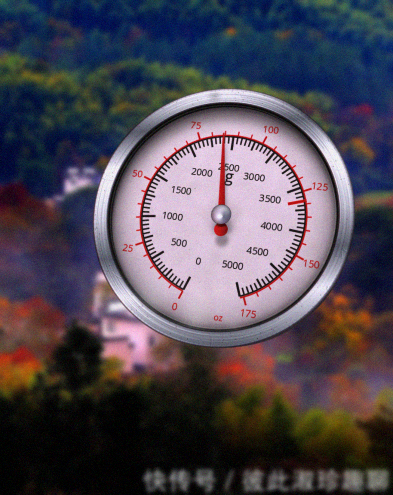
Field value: {"value": 2400, "unit": "g"}
